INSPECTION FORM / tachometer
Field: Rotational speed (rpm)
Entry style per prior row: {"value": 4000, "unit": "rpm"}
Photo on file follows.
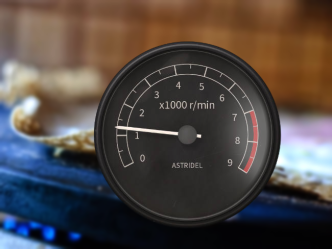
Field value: {"value": 1250, "unit": "rpm"}
